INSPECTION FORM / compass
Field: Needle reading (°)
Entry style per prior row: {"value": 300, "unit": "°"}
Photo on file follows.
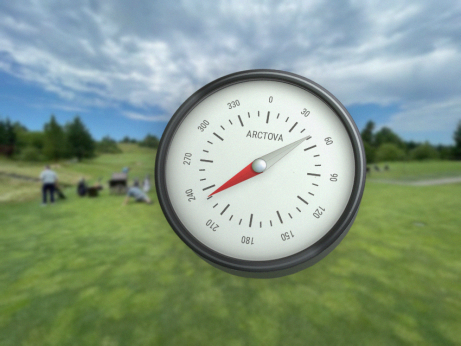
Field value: {"value": 230, "unit": "°"}
